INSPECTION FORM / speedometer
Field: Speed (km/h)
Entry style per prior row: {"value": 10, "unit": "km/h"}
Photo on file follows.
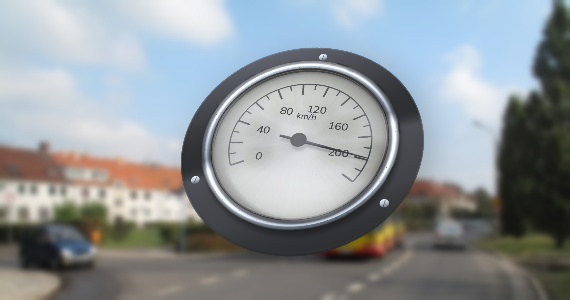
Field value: {"value": 200, "unit": "km/h"}
